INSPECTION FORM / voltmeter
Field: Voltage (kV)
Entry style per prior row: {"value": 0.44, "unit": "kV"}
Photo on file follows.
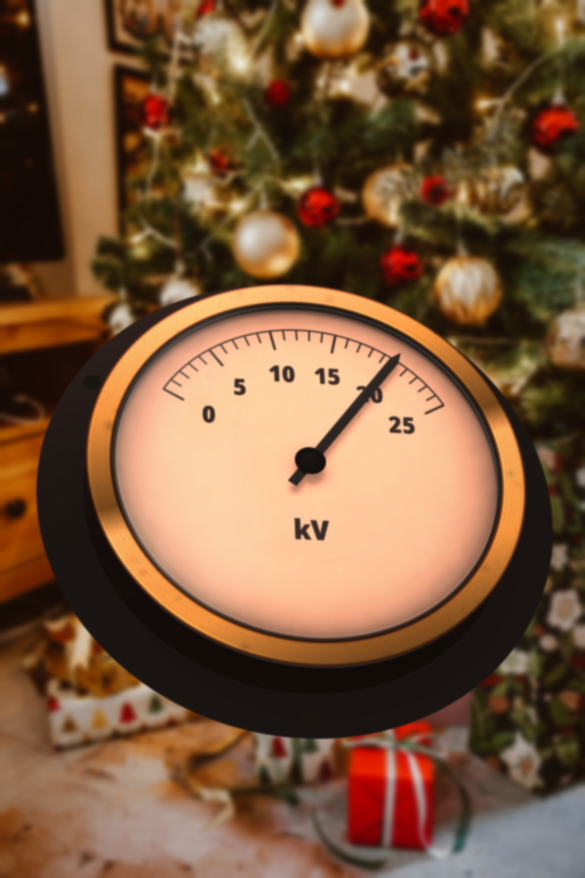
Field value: {"value": 20, "unit": "kV"}
